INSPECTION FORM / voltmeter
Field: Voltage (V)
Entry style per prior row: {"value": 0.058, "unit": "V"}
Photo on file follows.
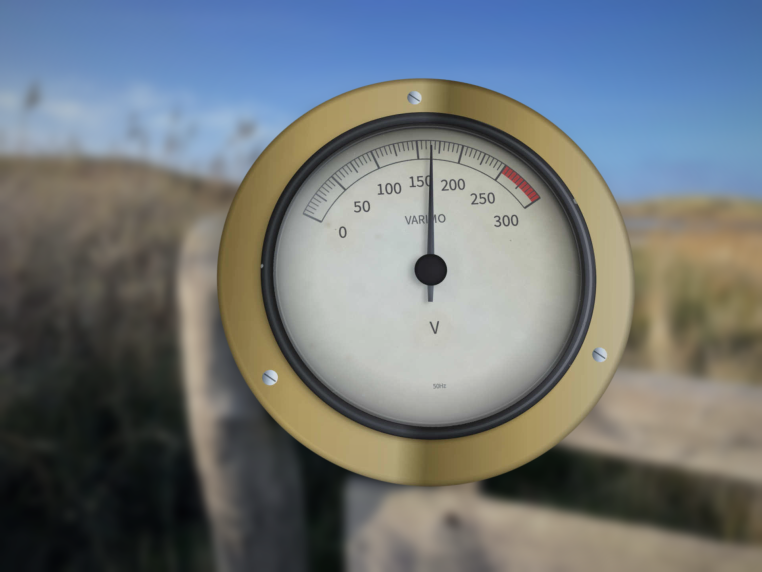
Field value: {"value": 165, "unit": "V"}
